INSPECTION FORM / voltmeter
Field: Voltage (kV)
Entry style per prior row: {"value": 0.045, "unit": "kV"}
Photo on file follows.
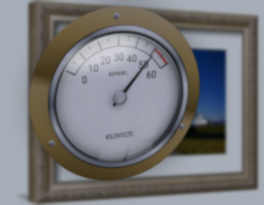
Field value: {"value": 50, "unit": "kV"}
